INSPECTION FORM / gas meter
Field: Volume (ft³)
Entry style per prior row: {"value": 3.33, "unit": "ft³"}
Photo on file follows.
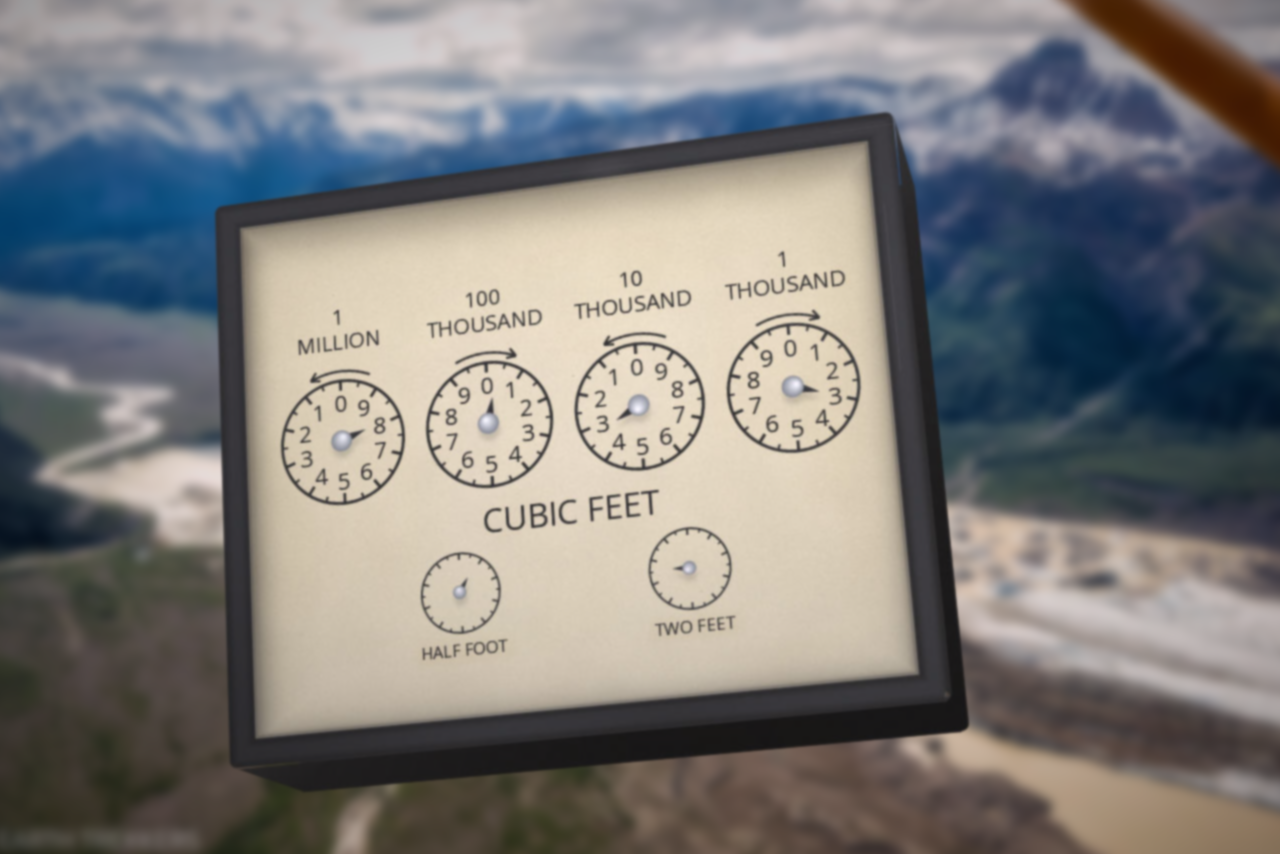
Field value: {"value": 803300, "unit": "ft³"}
